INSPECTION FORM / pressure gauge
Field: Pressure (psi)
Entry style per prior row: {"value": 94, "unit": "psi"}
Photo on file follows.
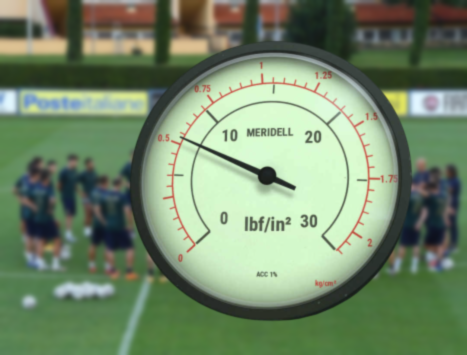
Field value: {"value": 7.5, "unit": "psi"}
